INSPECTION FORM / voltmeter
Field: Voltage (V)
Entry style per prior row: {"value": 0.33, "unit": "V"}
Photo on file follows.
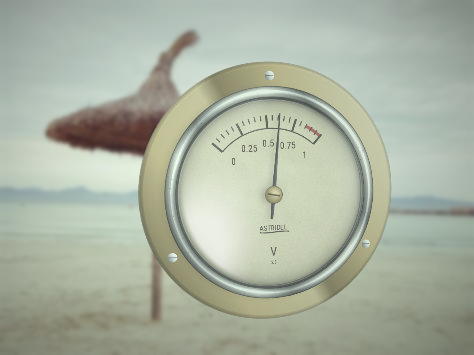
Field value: {"value": 0.6, "unit": "V"}
